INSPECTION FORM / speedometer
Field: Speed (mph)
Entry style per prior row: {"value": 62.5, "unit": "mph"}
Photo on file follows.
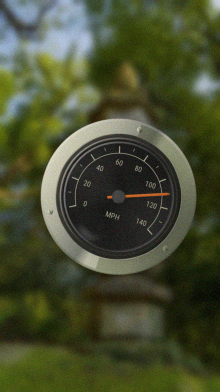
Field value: {"value": 110, "unit": "mph"}
